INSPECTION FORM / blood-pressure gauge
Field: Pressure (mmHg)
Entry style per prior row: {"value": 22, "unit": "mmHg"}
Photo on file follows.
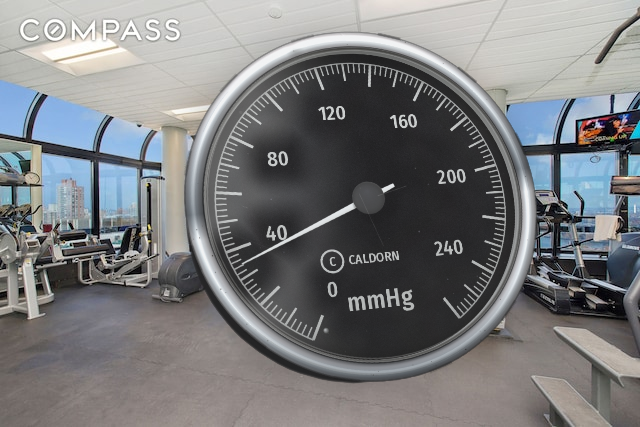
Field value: {"value": 34, "unit": "mmHg"}
